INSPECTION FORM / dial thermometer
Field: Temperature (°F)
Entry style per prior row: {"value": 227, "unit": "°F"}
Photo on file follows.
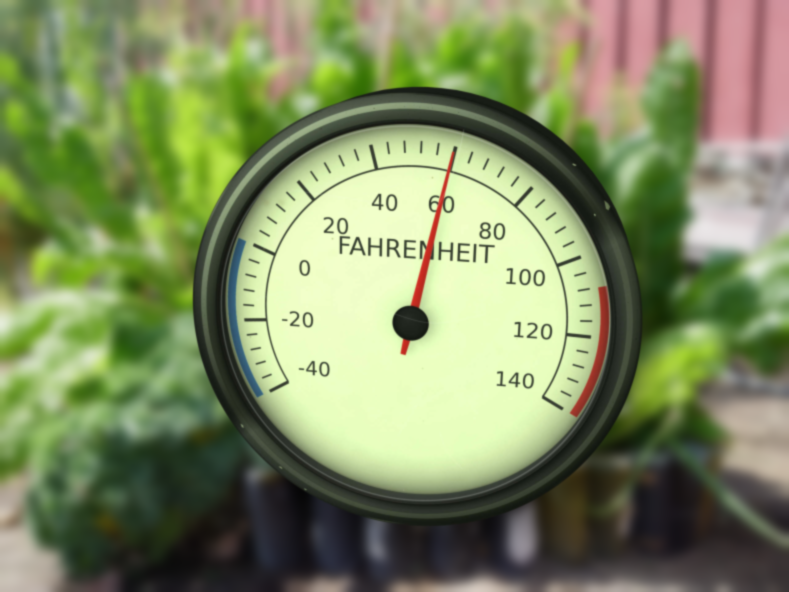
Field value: {"value": 60, "unit": "°F"}
